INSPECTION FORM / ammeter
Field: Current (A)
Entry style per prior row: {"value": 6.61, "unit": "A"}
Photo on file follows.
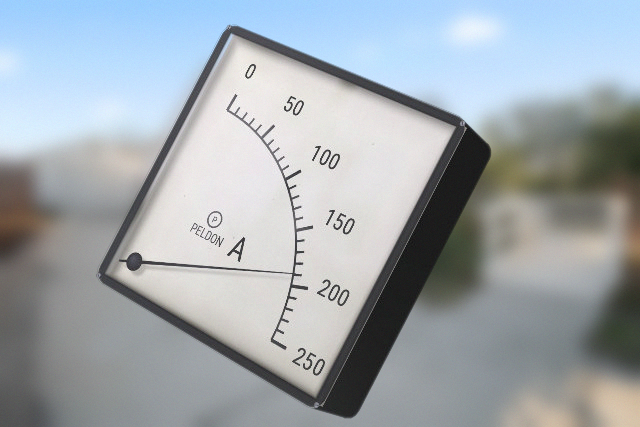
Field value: {"value": 190, "unit": "A"}
